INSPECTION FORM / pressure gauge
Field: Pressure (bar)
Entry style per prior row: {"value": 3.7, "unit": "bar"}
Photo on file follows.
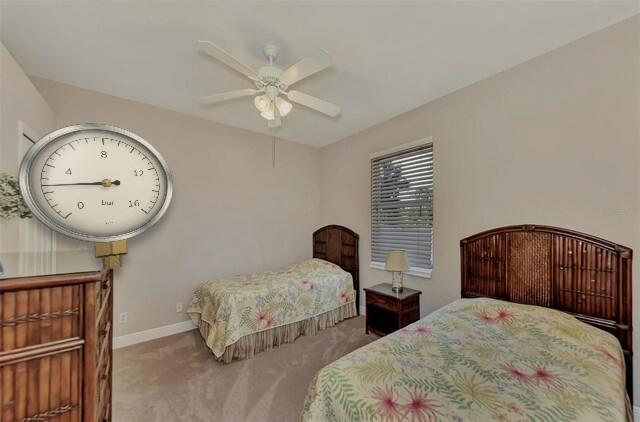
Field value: {"value": 2.5, "unit": "bar"}
